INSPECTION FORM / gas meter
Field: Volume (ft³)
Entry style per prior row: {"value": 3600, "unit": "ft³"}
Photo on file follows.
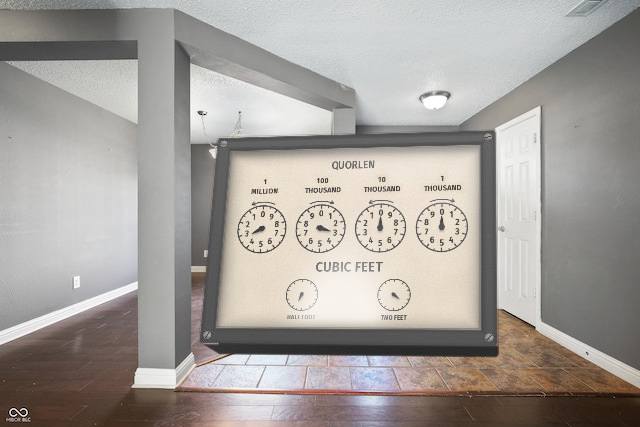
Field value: {"value": 330000, "unit": "ft³"}
